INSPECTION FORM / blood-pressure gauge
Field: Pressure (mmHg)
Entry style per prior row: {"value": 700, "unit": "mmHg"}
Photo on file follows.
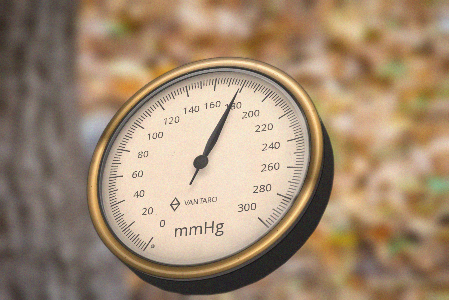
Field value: {"value": 180, "unit": "mmHg"}
